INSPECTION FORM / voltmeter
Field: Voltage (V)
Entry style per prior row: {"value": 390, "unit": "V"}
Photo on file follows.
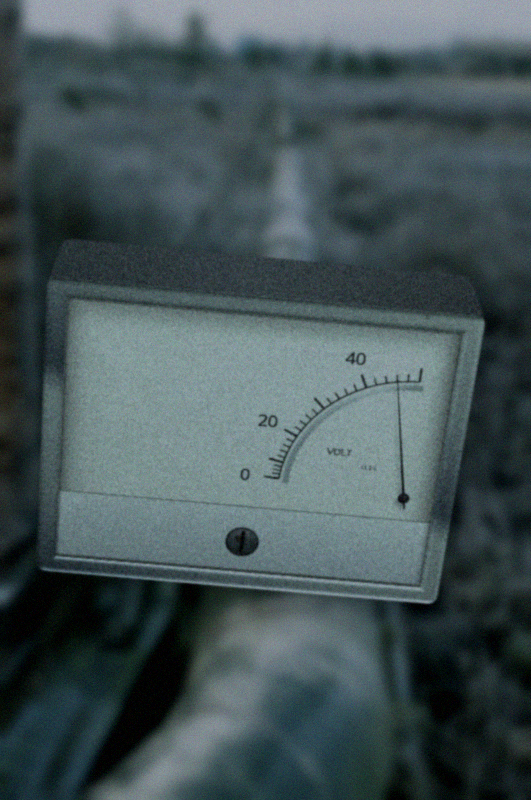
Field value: {"value": 46, "unit": "V"}
